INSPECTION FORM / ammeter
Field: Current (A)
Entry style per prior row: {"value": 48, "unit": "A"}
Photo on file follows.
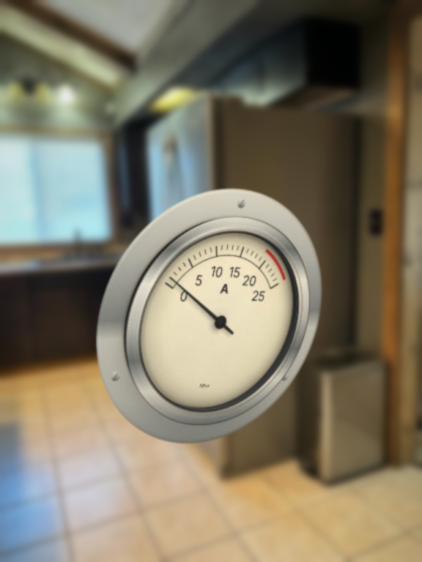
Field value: {"value": 1, "unit": "A"}
